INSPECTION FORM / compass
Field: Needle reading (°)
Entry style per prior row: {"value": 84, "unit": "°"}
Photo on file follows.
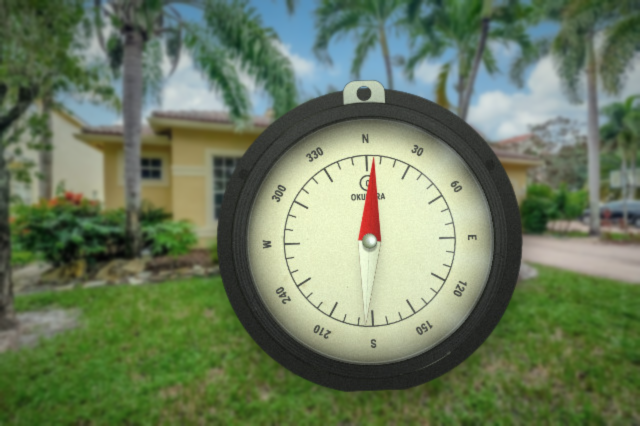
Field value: {"value": 5, "unit": "°"}
